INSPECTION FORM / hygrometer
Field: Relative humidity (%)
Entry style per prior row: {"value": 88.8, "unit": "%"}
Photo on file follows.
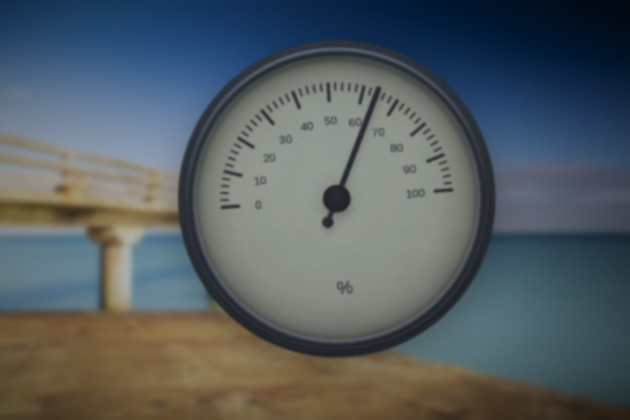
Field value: {"value": 64, "unit": "%"}
